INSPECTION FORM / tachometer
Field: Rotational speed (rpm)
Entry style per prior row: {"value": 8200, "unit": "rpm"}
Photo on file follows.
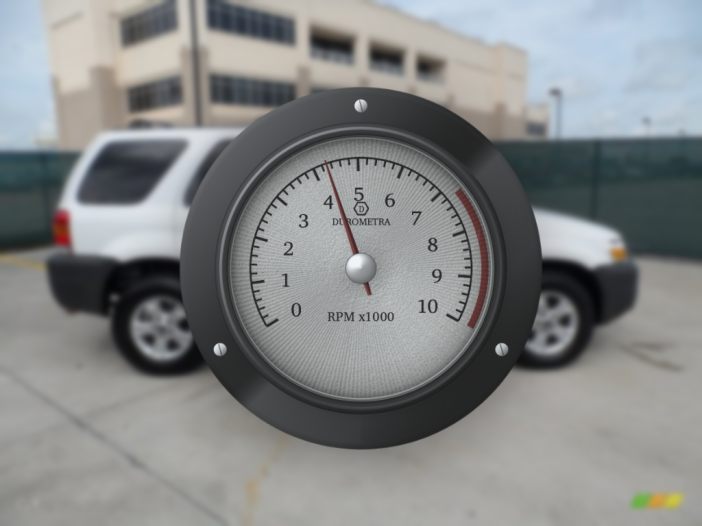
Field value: {"value": 4300, "unit": "rpm"}
